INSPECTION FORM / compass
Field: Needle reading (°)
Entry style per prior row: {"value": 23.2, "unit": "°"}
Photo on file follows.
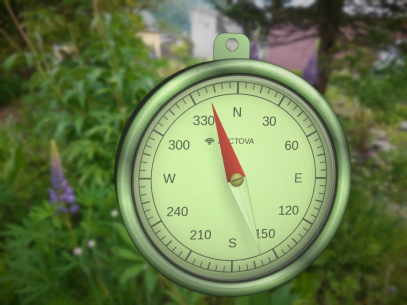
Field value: {"value": 340, "unit": "°"}
